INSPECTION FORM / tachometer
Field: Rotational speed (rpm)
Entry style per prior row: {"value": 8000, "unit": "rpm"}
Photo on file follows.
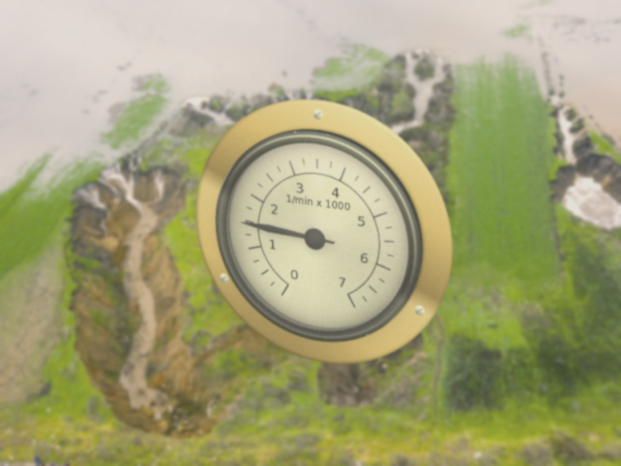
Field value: {"value": 1500, "unit": "rpm"}
